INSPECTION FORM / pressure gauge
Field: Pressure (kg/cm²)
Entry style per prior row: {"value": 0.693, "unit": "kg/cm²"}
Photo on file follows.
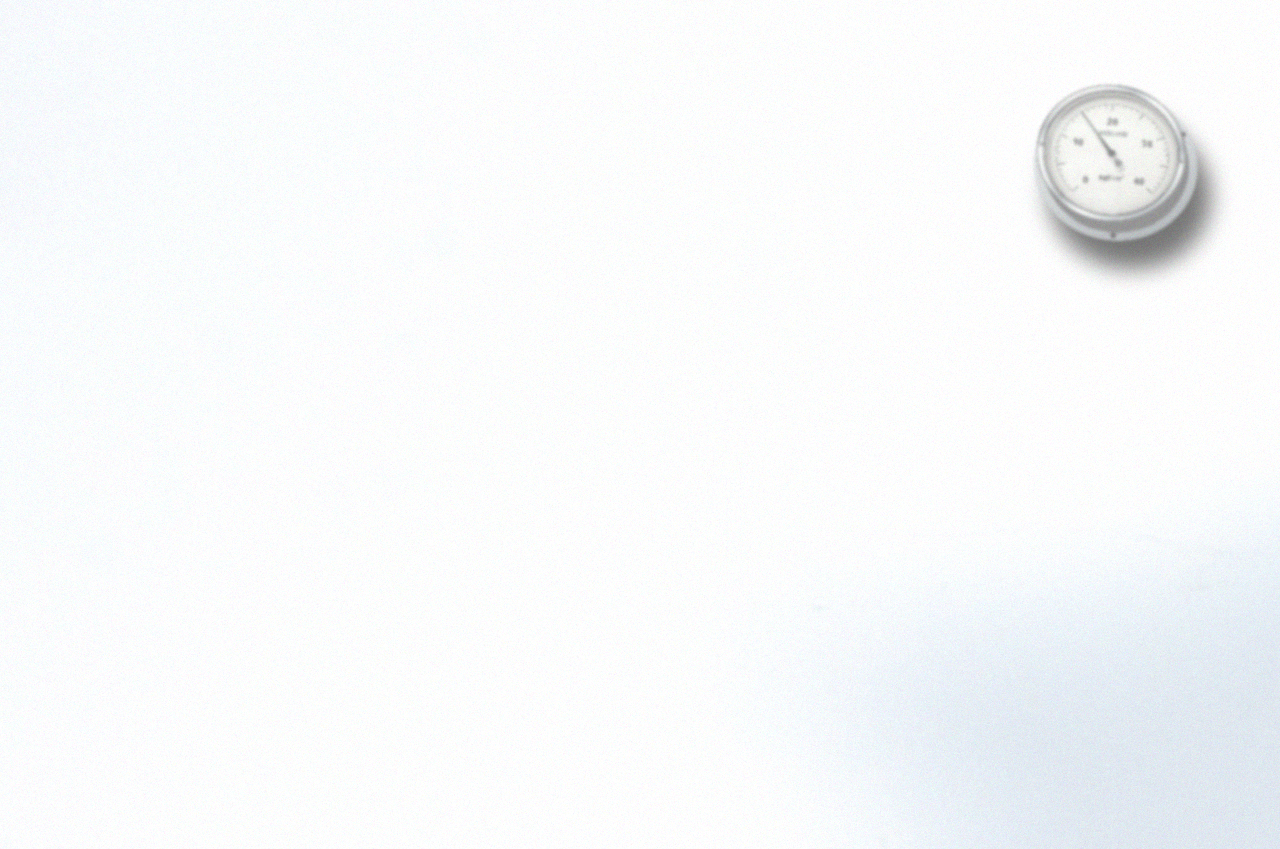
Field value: {"value": 15, "unit": "kg/cm²"}
